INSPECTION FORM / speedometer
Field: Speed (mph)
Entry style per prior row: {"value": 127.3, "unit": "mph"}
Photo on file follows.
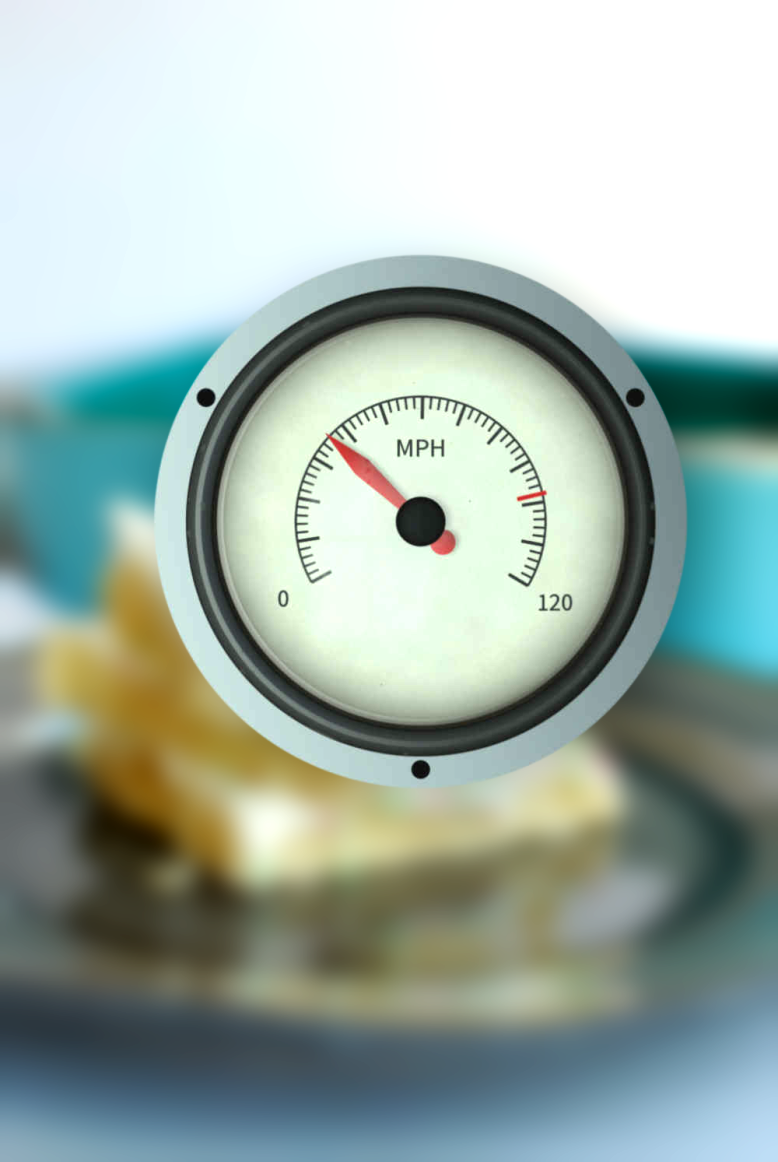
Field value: {"value": 36, "unit": "mph"}
